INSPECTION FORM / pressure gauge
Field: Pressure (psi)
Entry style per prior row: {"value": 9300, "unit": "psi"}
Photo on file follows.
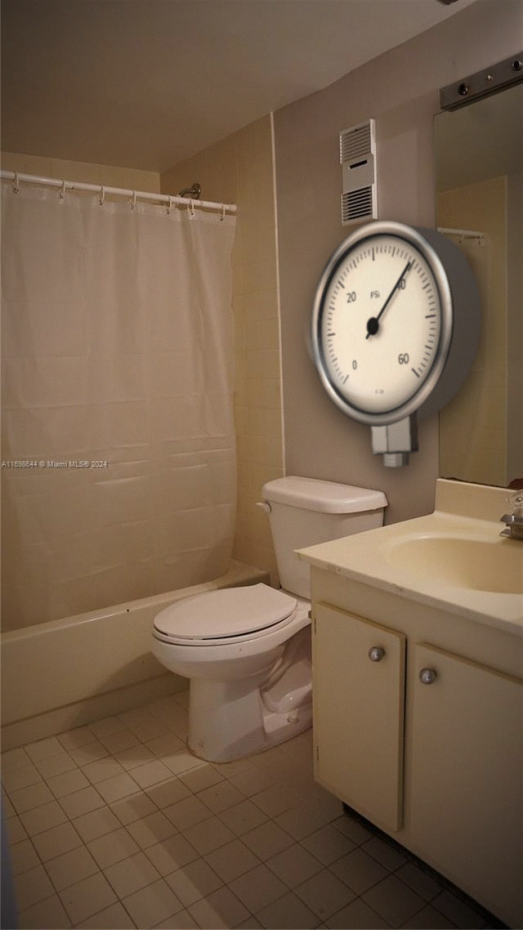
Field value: {"value": 40, "unit": "psi"}
